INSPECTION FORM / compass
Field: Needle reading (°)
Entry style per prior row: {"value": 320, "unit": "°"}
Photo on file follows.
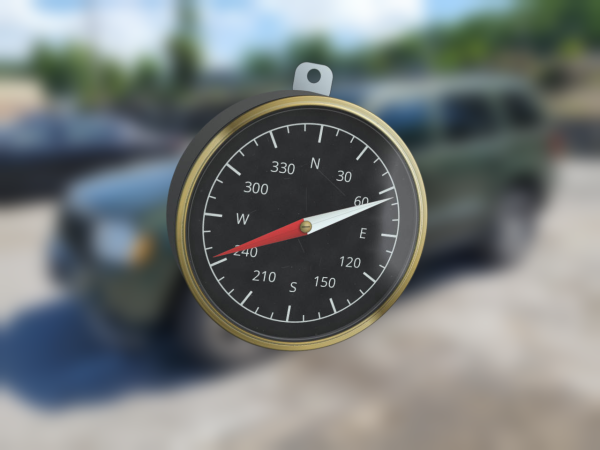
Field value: {"value": 245, "unit": "°"}
